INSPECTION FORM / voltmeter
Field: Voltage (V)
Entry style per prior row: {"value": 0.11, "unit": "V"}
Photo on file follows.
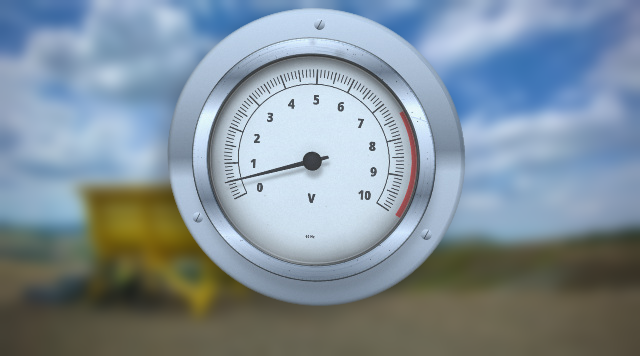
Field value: {"value": 0.5, "unit": "V"}
